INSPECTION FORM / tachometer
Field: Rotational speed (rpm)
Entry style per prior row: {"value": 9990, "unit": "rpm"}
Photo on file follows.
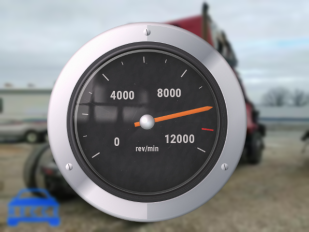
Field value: {"value": 10000, "unit": "rpm"}
